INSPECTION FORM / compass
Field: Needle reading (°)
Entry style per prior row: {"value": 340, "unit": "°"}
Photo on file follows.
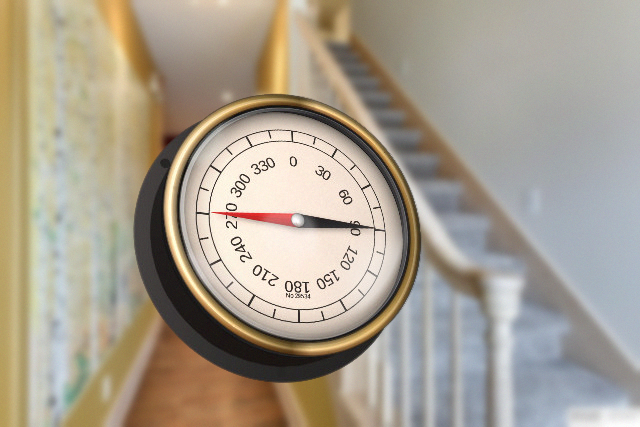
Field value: {"value": 270, "unit": "°"}
